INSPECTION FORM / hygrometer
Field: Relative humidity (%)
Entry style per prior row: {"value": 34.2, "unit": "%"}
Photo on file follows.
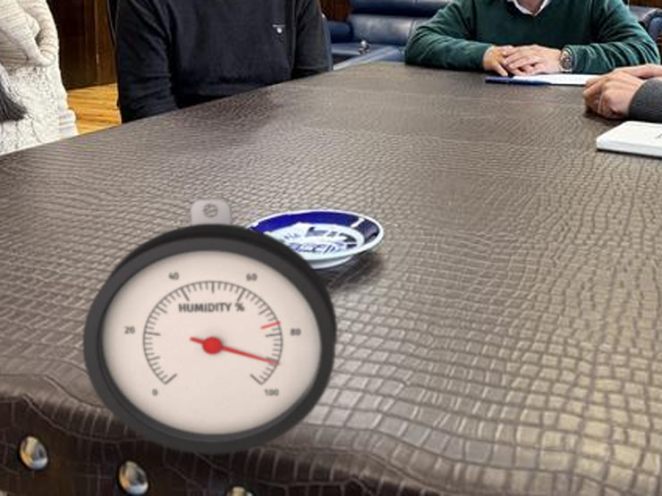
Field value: {"value": 90, "unit": "%"}
